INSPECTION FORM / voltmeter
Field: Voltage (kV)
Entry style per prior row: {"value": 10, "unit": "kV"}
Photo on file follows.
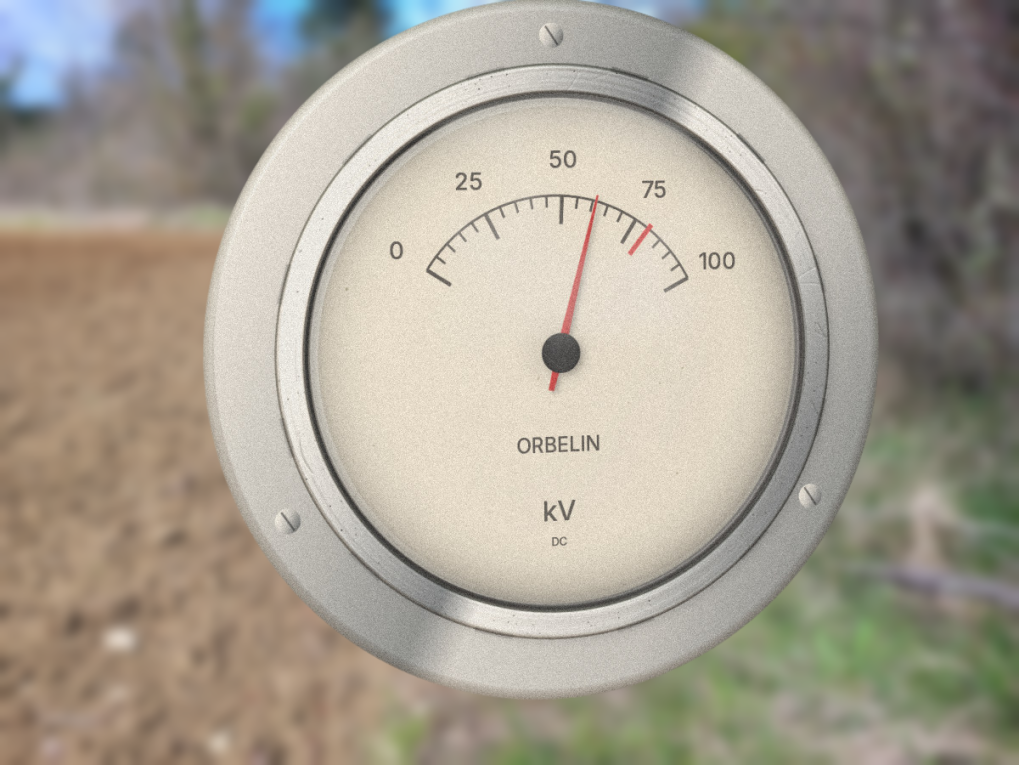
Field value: {"value": 60, "unit": "kV"}
